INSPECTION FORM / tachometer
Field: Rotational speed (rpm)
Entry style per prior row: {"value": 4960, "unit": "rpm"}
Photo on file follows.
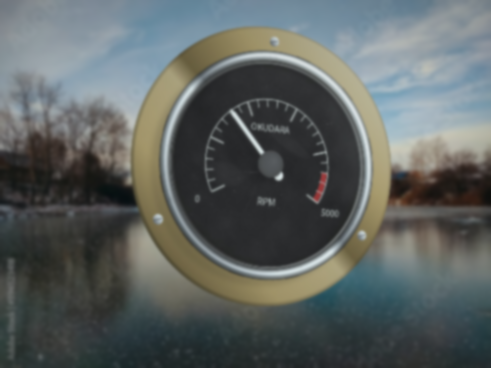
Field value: {"value": 1600, "unit": "rpm"}
